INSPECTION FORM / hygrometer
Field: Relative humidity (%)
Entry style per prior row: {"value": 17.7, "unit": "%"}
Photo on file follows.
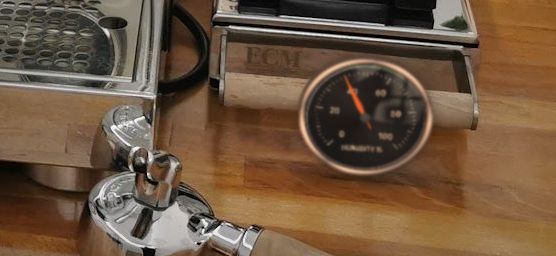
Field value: {"value": 40, "unit": "%"}
